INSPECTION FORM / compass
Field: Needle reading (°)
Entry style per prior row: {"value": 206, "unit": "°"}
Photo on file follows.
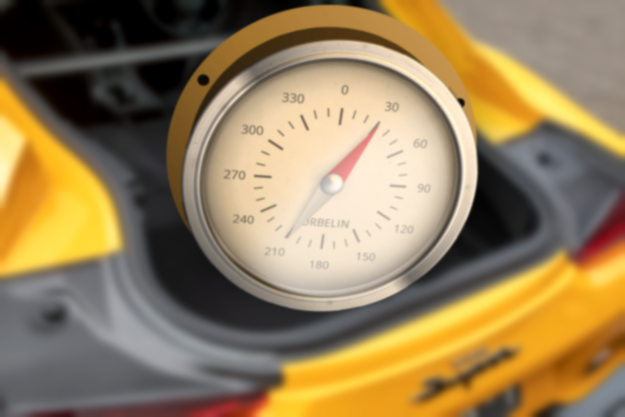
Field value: {"value": 30, "unit": "°"}
